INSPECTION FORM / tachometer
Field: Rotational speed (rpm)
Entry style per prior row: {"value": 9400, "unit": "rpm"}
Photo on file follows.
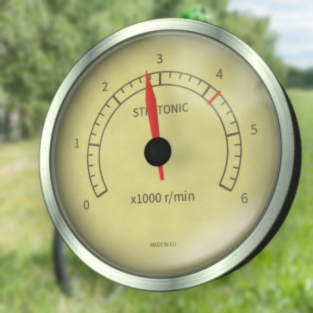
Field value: {"value": 2800, "unit": "rpm"}
